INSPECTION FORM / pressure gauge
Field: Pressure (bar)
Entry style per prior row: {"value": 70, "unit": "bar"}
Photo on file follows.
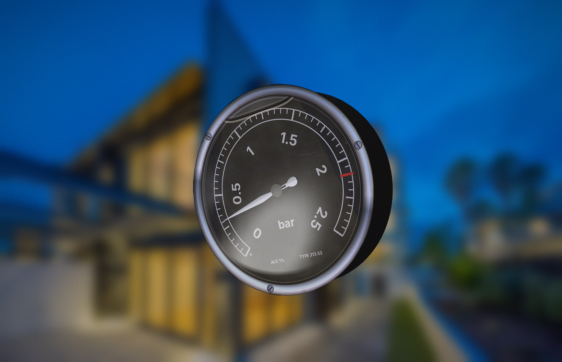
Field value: {"value": 0.3, "unit": "bar"}
